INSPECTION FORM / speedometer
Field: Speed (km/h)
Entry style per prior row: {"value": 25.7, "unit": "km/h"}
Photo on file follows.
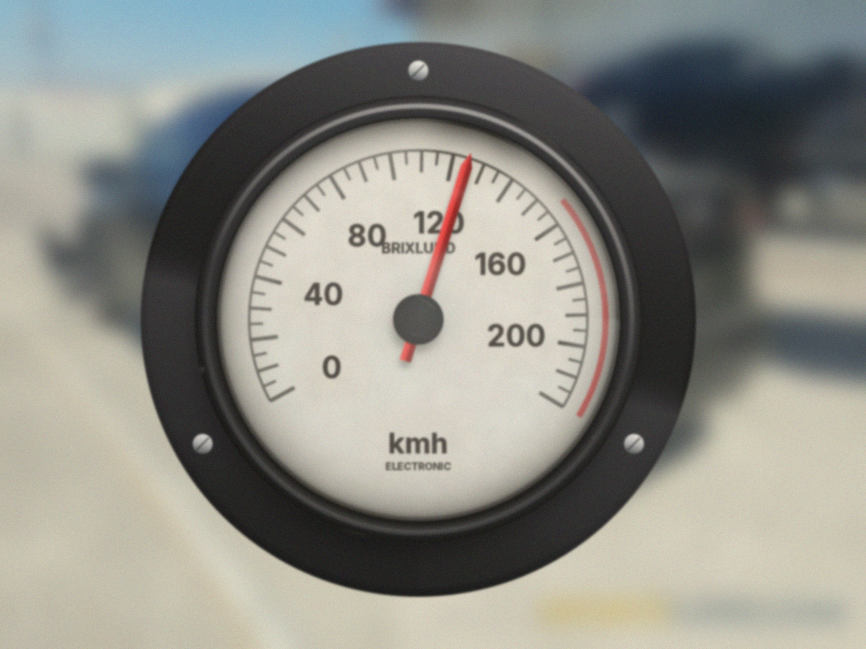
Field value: {"value": 125, "unit": "km/h"}
